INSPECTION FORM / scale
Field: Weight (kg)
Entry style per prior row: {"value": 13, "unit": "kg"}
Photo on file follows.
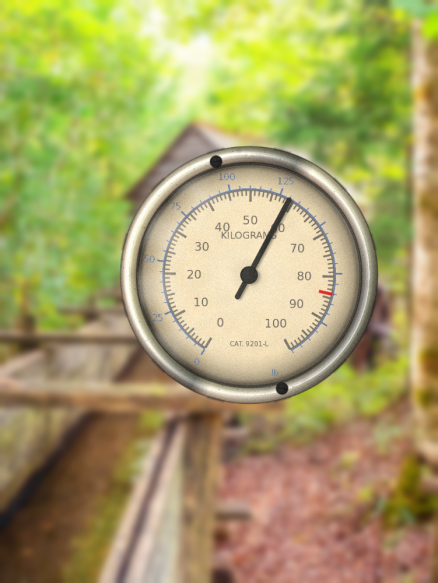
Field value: {"value": 59, "unit": "kg"}
